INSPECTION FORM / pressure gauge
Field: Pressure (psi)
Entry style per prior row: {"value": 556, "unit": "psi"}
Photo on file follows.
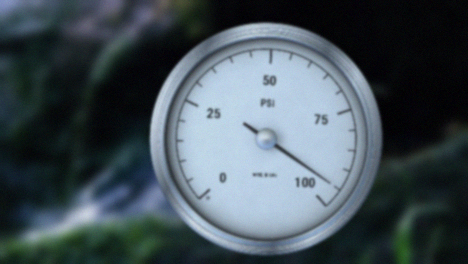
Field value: {"value": 95, "unit": "psi"}
